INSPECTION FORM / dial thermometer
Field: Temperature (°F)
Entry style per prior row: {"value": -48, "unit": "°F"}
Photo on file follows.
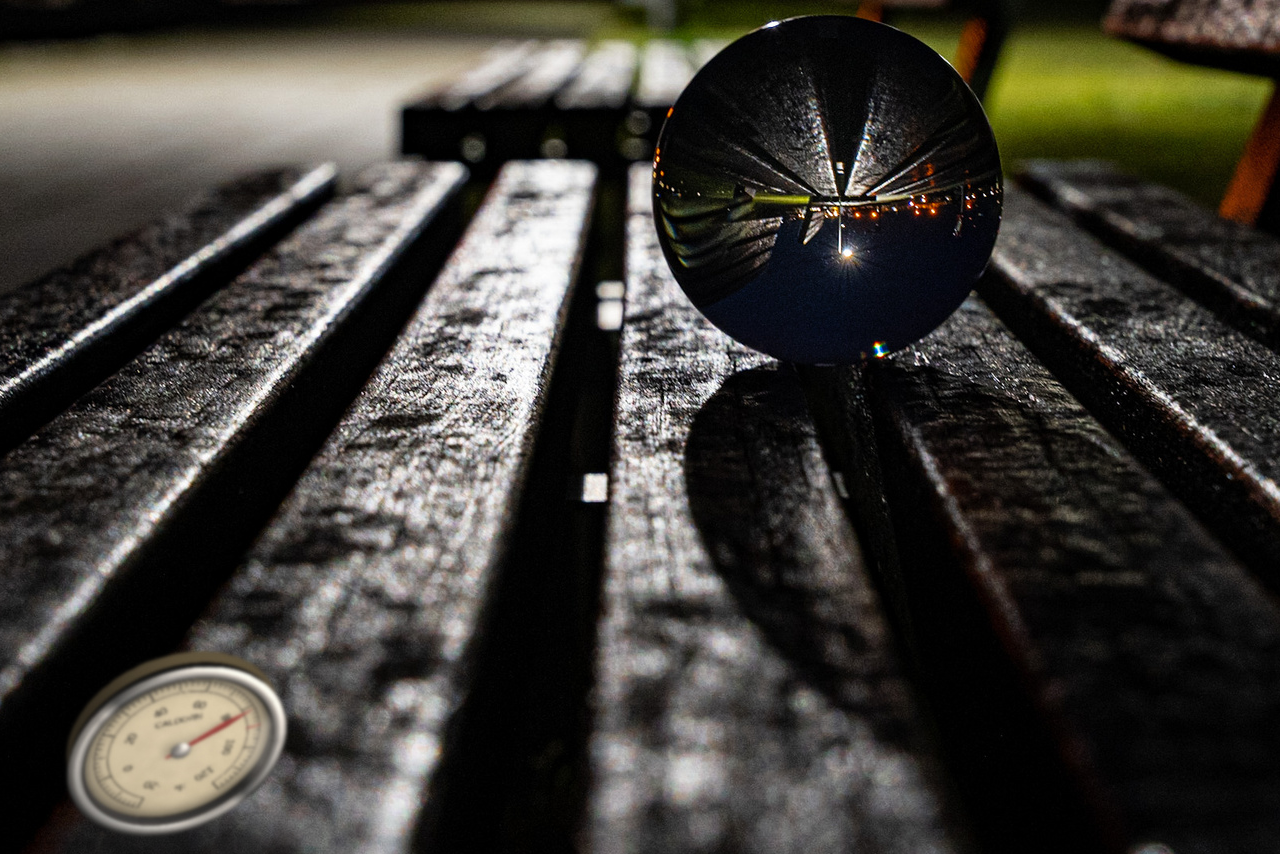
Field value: {"value": 80, "unit": "°F"}
